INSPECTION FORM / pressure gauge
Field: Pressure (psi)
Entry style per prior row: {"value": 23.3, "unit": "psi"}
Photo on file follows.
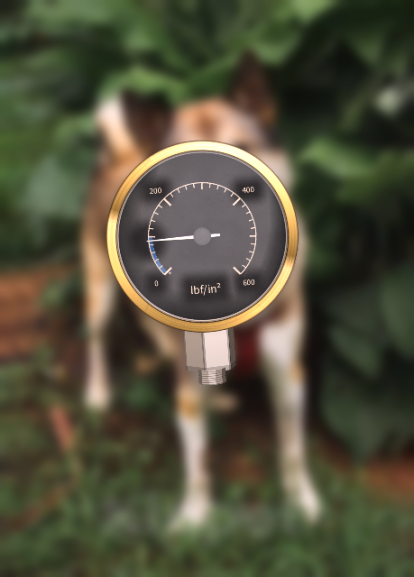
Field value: {"value": 90, "unit": "psi"}
